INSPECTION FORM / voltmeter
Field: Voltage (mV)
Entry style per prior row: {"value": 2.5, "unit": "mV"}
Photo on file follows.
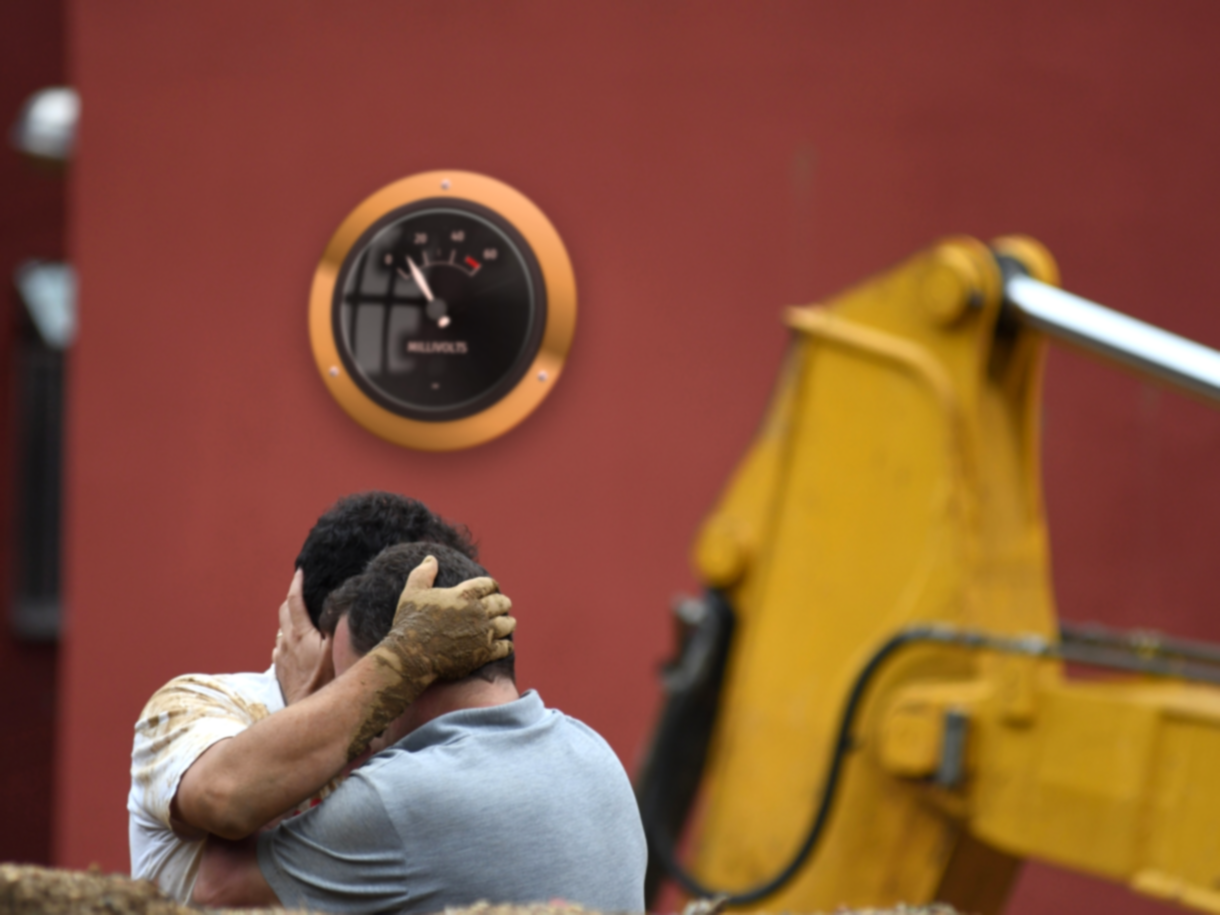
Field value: {"value": 10, "unit": "mV"}
